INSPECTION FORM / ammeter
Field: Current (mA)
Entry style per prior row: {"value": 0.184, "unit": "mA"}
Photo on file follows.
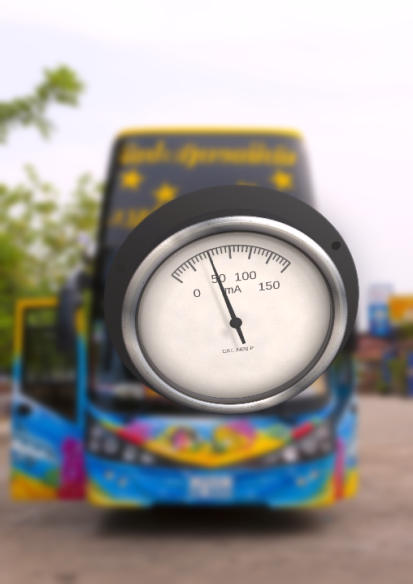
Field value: {"value": 50, "unit": "mA"}
